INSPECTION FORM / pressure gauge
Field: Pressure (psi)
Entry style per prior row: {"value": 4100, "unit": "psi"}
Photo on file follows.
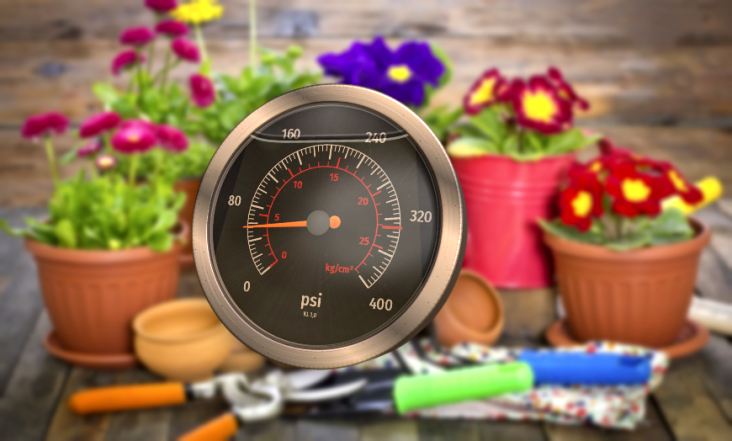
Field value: {"value": 55, "unit": "psi"}
